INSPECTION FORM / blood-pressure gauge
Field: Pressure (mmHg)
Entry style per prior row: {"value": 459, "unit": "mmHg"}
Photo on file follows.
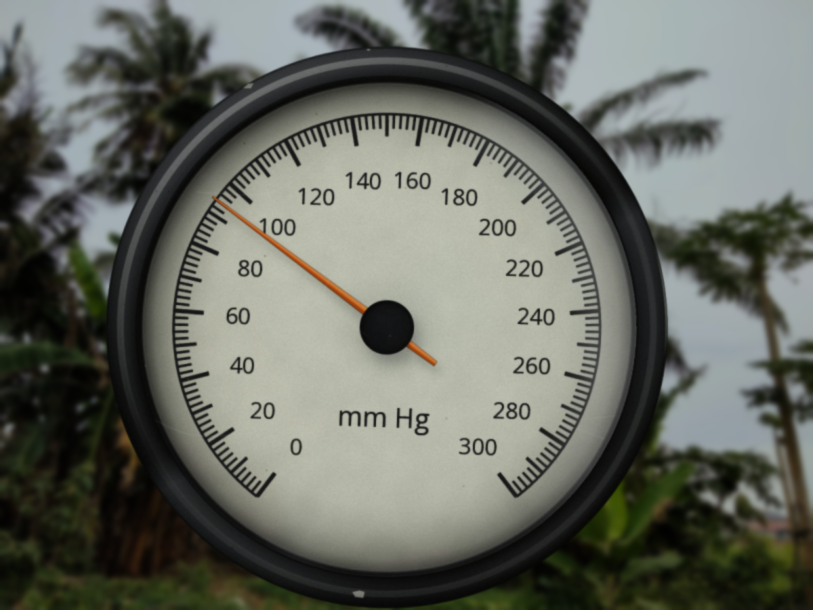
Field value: {"value": 94, "unit": "mmHg"}
